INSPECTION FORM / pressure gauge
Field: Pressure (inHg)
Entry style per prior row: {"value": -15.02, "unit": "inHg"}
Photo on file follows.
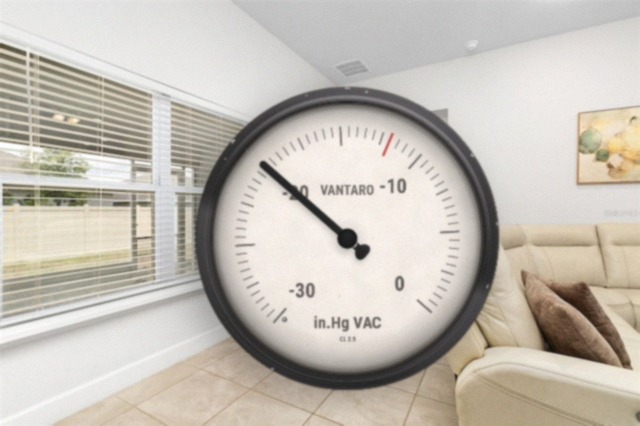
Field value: {"value": -20, "unit": "inHg"}
